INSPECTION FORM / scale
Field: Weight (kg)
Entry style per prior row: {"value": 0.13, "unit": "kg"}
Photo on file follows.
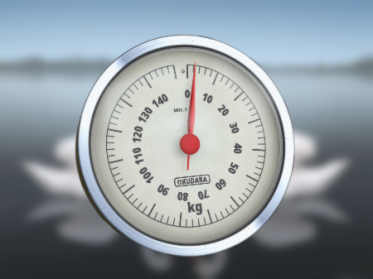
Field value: {"value": 2, "unit": "kg"}
